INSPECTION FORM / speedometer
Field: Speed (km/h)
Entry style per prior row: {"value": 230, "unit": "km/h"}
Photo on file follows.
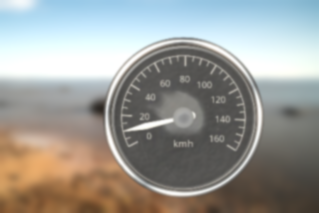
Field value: {"value": 10, "unit": "km/h"}
